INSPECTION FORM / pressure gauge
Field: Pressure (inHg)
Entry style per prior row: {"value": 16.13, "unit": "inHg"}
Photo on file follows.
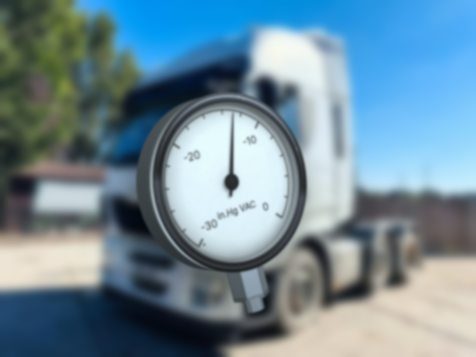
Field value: {"value": -13, "unit": "inHg"}
